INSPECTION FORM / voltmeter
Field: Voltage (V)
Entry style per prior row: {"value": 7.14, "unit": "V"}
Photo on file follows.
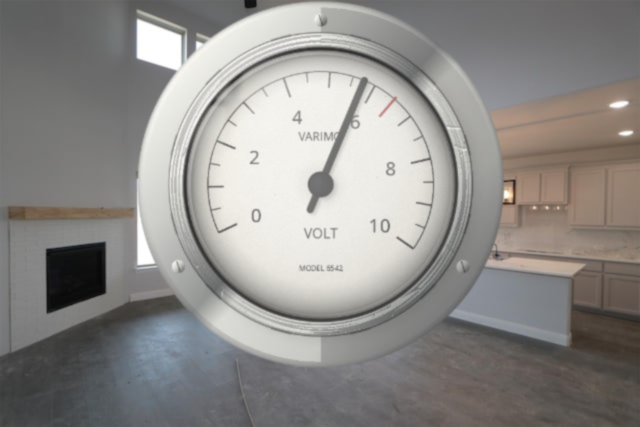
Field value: {"value": 5.75, "unit": "V"}
